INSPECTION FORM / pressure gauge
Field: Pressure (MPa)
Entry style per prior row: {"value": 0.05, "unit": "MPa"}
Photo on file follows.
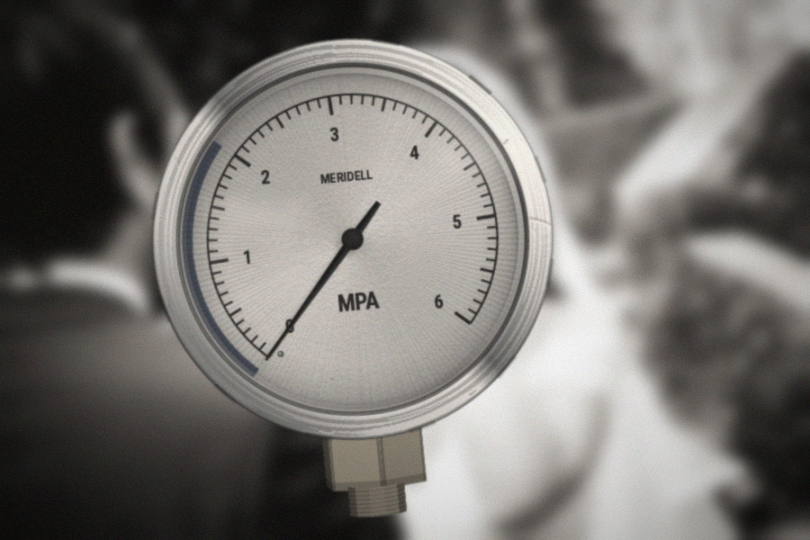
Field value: {"value": 0, "unit": "MPa"}
